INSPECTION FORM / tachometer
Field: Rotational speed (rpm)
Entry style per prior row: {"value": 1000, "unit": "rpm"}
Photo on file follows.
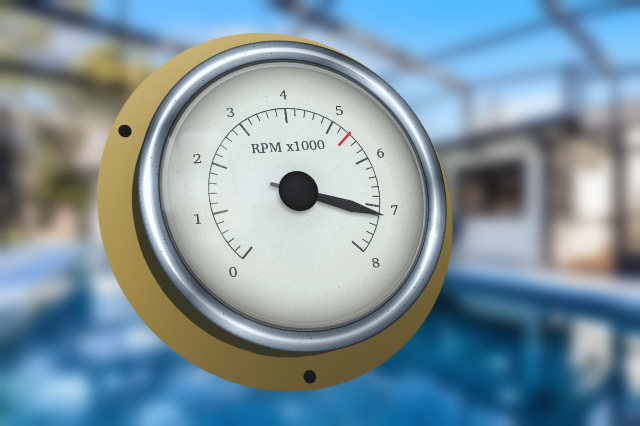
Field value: {"value": 7200, "unit": "rpm"}
